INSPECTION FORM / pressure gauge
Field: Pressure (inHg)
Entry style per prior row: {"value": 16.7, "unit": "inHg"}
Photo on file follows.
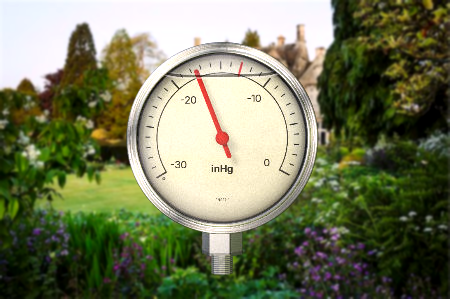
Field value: {"value": -17.5, "unit": "inHg"}
